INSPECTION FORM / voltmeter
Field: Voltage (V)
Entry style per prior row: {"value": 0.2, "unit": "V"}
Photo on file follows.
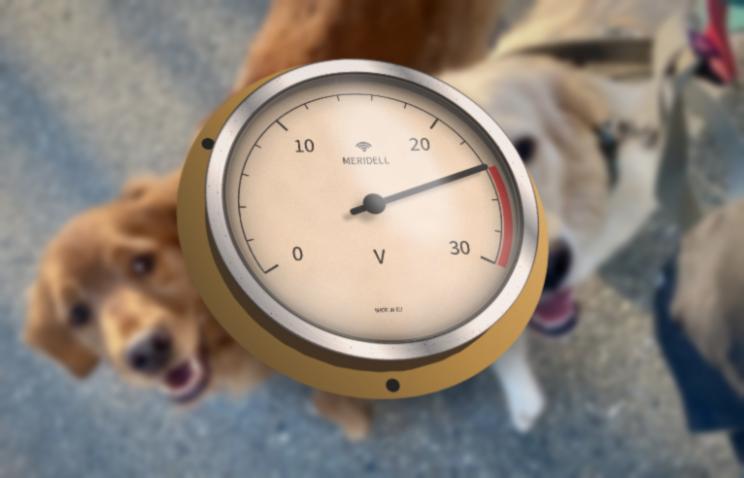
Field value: {"value": 24, "unit": "V"}
